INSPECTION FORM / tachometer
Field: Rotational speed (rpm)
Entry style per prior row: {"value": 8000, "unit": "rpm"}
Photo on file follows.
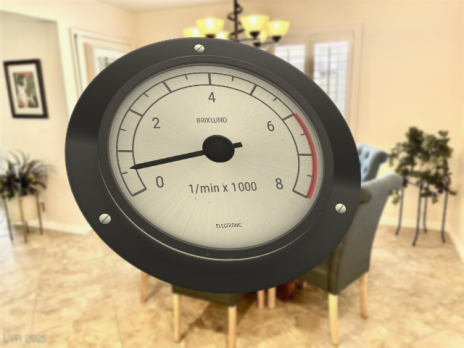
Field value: {"value": 500, "unit": "rpm"}
